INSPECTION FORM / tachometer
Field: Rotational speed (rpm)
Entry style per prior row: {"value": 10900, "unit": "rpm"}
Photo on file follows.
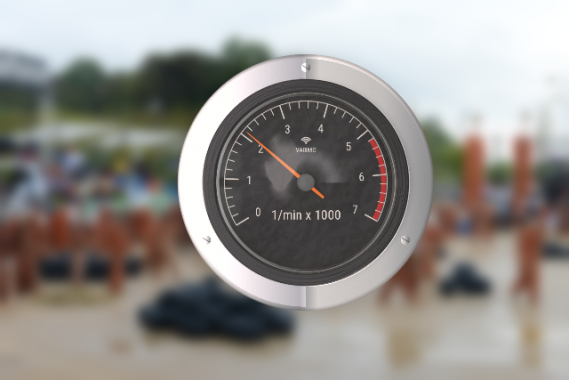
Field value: {"value": 2100, "unit": "rpm"}
